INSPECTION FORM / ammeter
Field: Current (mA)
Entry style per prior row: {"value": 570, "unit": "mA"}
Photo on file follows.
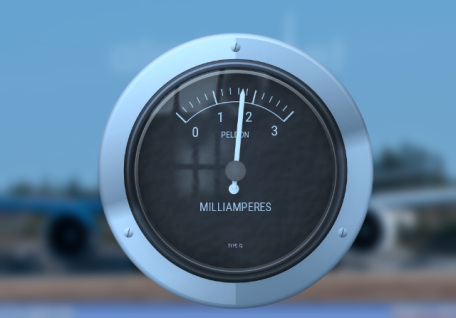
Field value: {"value": 1.7, "unit": "mA"}
